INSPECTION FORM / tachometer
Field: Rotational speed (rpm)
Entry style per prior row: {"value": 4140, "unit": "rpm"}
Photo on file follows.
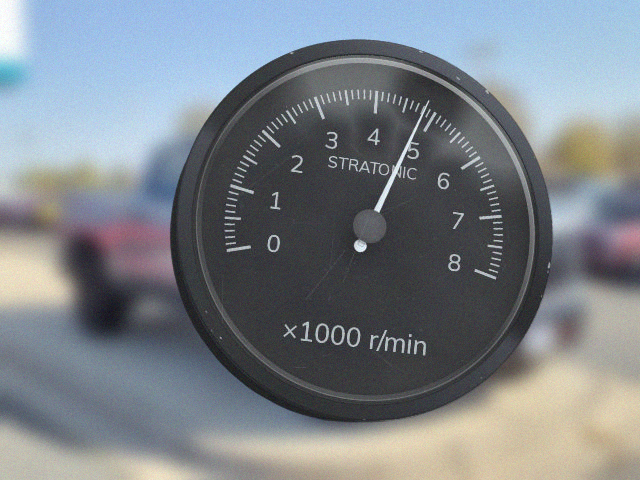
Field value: {"value": 4800, "unit": "rpm"}
